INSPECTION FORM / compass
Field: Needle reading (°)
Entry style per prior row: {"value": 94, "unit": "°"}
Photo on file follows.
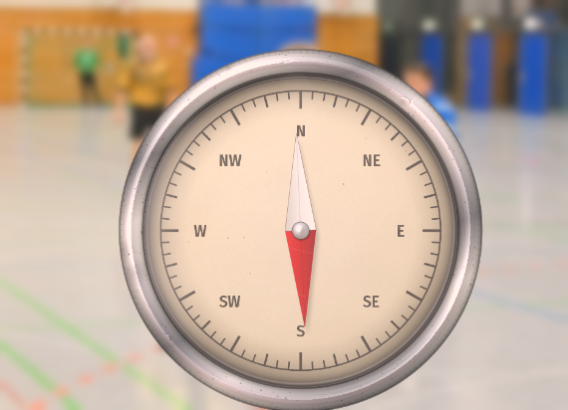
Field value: {"value": 177.5, "unit": "°"}
